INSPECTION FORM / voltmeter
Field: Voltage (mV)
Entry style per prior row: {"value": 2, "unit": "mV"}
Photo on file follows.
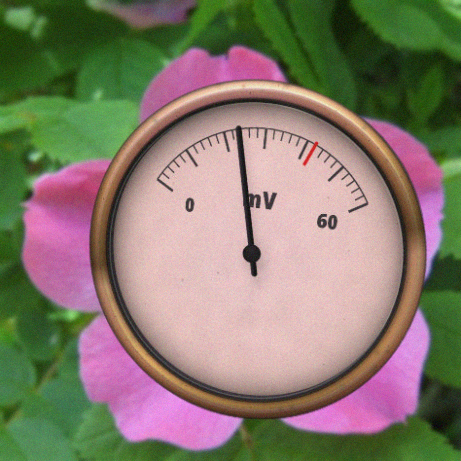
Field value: {"value": 24, "unit": "mV"}
